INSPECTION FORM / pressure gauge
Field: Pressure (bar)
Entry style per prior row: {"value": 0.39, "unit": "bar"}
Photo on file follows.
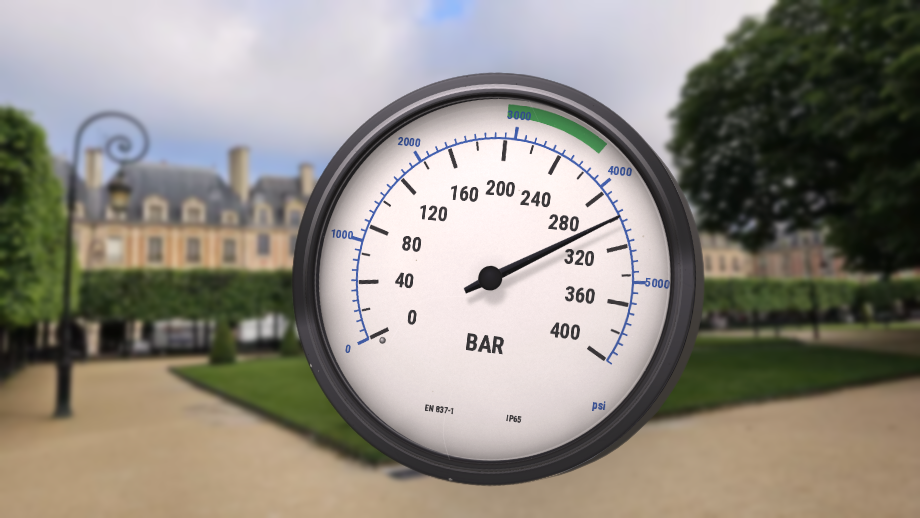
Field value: {"value": 300, "unit": "bar"}
